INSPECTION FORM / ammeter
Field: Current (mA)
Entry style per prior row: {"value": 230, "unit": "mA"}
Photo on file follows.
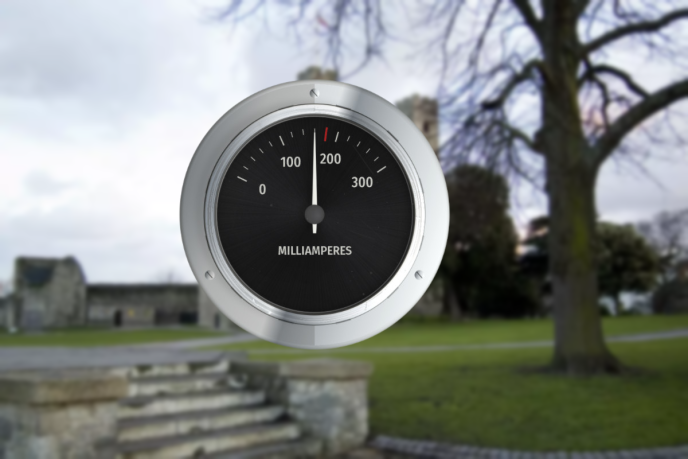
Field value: {"value": 160, "unit": "mA"}
